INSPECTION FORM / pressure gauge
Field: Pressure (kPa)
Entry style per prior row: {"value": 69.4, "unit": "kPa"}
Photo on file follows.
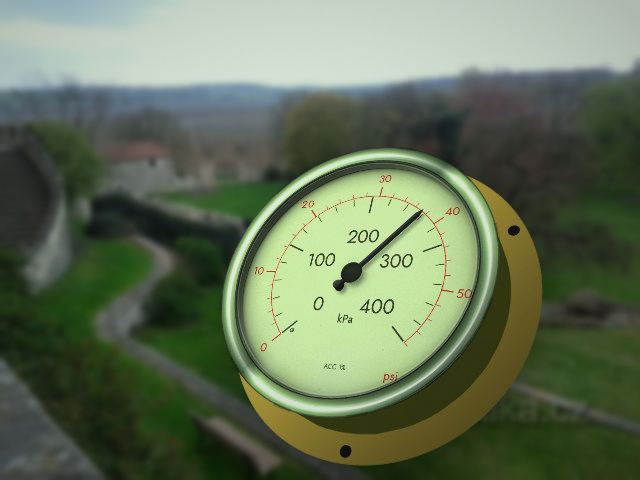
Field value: {"value": 260, "unit": "kPa"}
